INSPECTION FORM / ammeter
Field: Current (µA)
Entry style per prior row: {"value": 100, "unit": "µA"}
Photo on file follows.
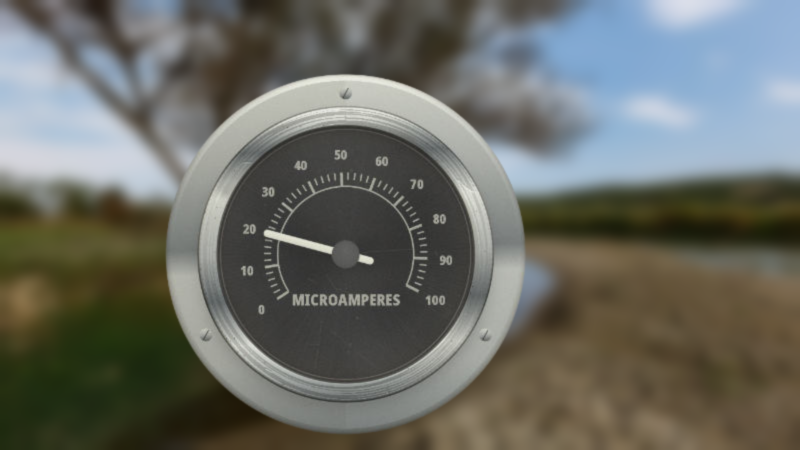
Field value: {"value": 20, "unit": "µA"}
